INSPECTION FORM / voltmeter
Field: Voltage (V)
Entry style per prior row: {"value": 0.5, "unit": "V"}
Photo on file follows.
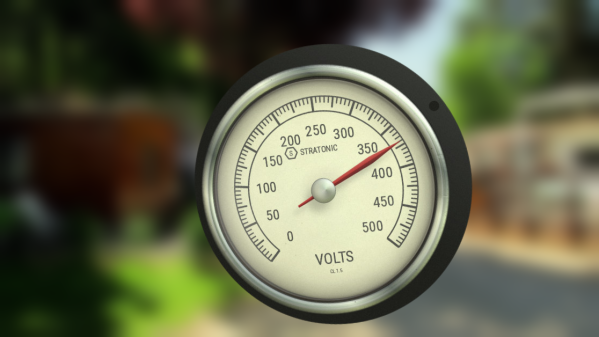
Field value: {"value": 370, "unit": "V"}
